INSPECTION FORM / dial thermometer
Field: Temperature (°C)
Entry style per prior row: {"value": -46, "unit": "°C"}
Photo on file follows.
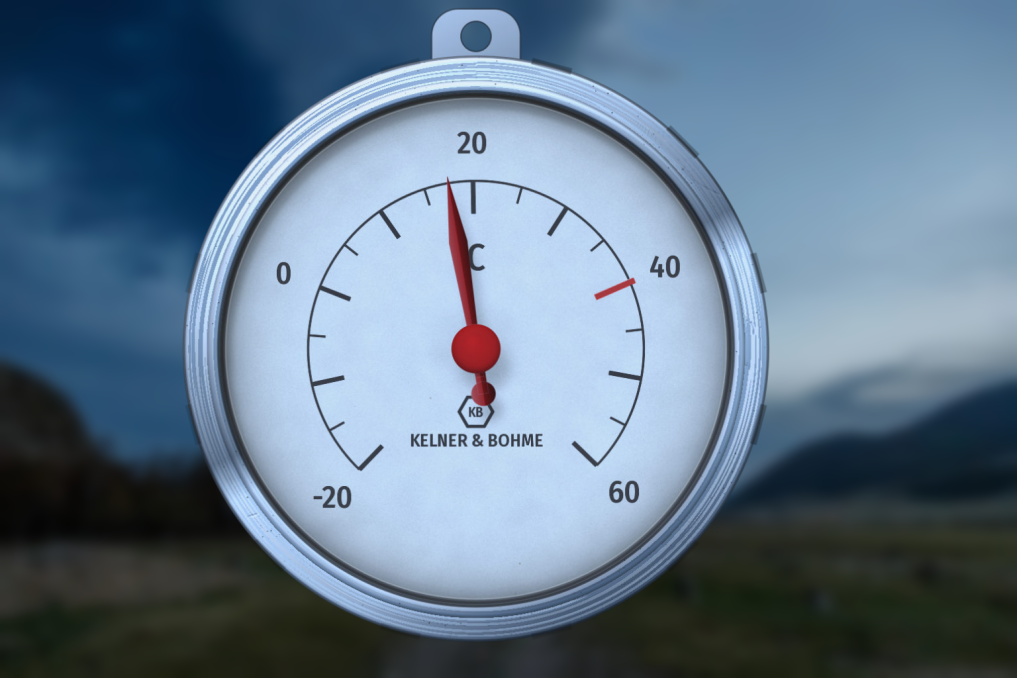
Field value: {"value": 17.5, "unit": "°C"}
